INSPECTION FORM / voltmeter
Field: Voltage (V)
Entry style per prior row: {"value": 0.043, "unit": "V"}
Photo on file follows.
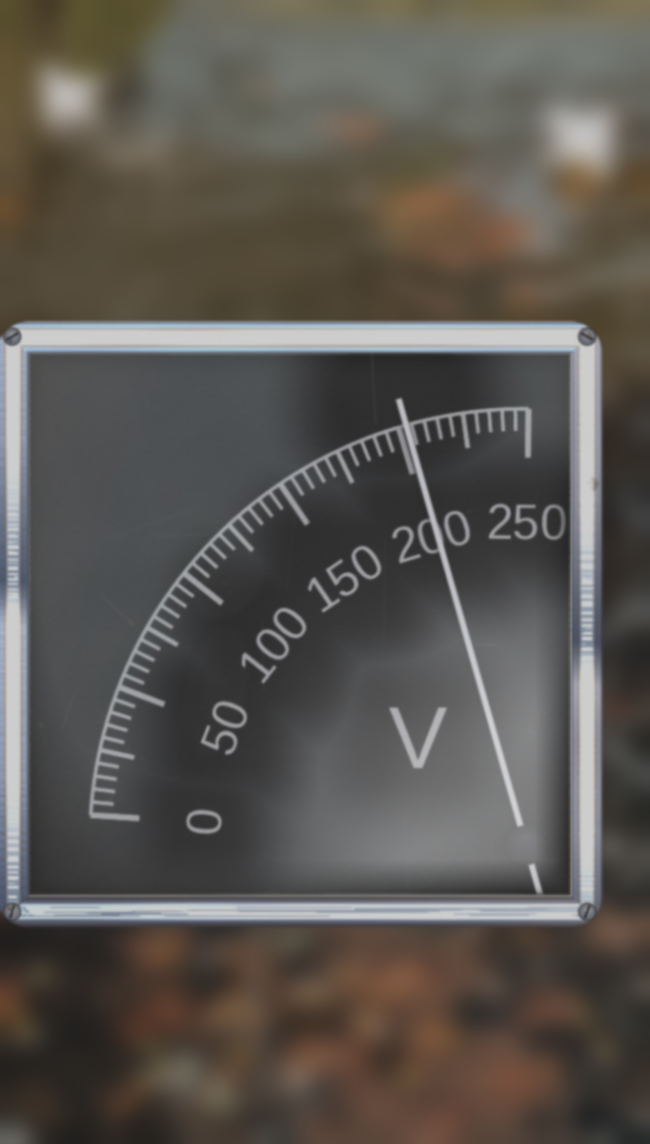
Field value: {"value": 202.5, "unit": "V"}
